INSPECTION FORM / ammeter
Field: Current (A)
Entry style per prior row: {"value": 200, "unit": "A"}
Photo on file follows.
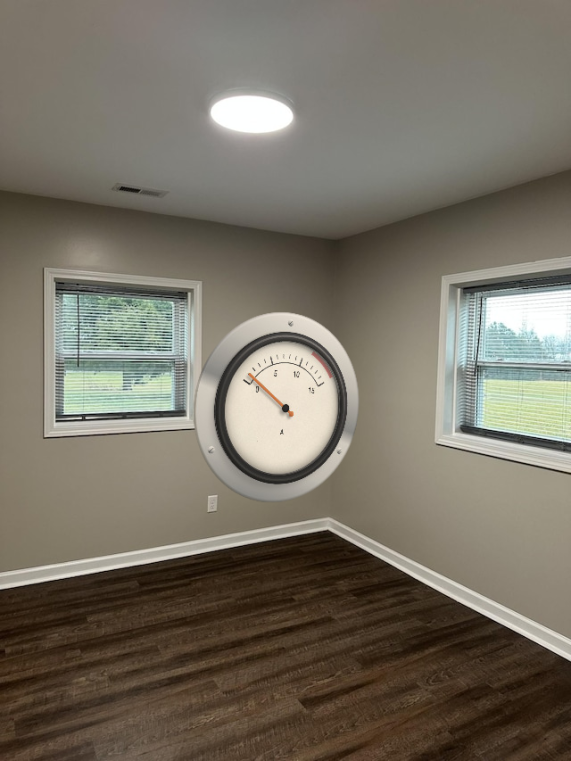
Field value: {"value": 1, "unit": "A"}
